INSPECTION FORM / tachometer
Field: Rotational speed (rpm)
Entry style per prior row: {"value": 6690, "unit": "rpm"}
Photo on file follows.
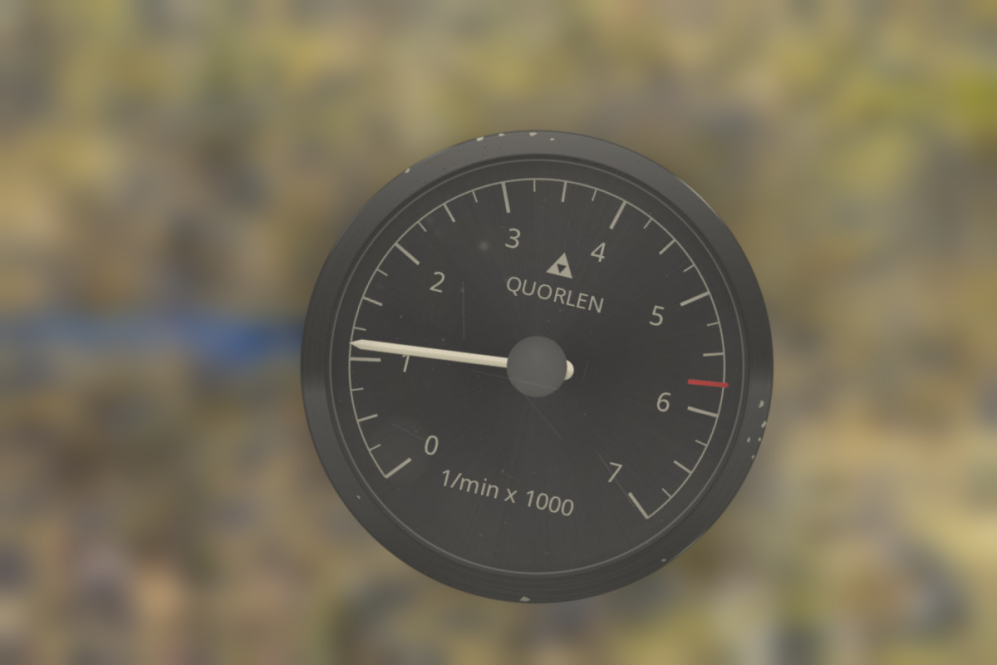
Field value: {"value": 1125, "unit": "rpm"}
